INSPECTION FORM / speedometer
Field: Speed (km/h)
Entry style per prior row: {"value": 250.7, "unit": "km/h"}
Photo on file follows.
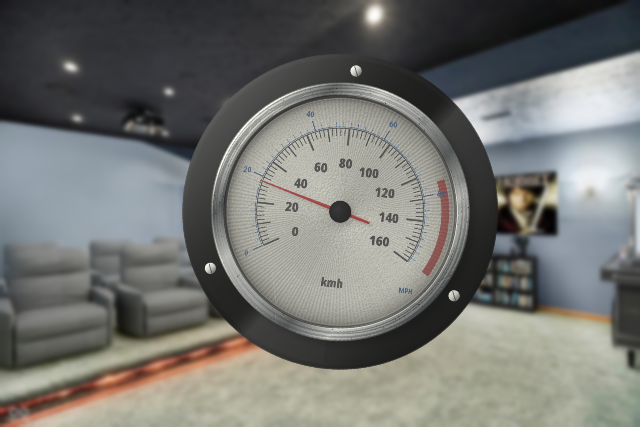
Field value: {"value": 30, "unit": "km/h"}
